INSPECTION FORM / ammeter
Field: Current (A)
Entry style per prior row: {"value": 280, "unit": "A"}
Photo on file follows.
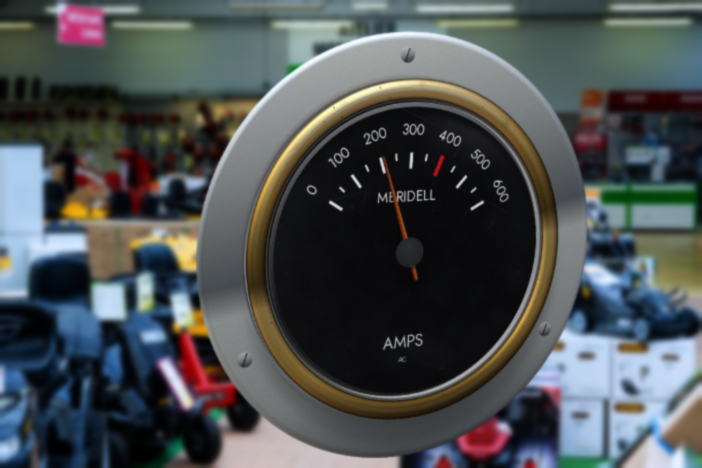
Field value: {"value": 200, "unit": "A"}
